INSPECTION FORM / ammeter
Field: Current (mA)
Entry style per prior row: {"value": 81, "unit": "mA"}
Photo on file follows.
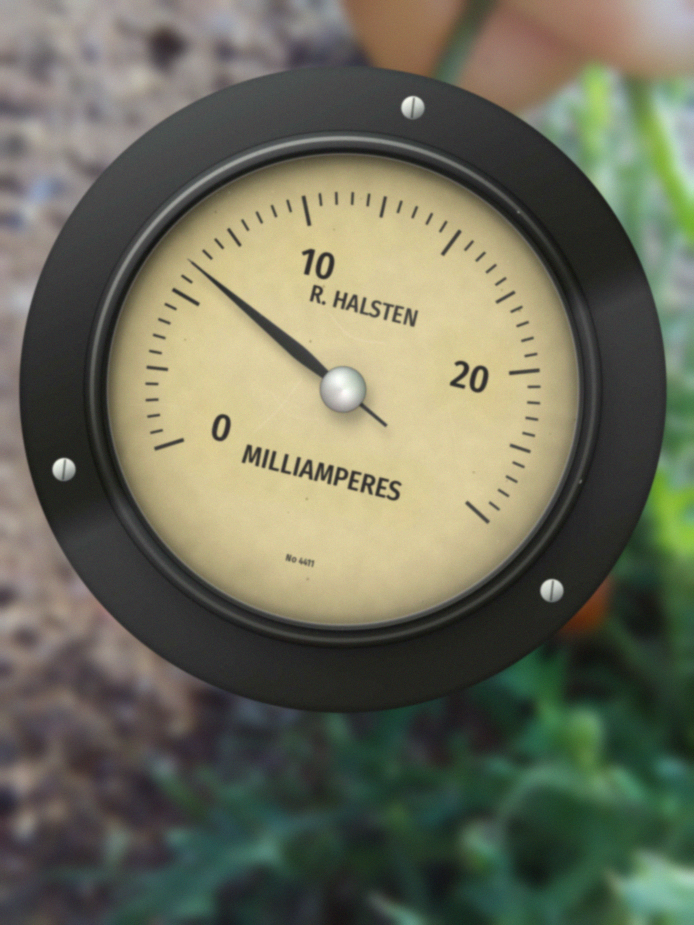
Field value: {"value": 6, "unit": "mA"}
